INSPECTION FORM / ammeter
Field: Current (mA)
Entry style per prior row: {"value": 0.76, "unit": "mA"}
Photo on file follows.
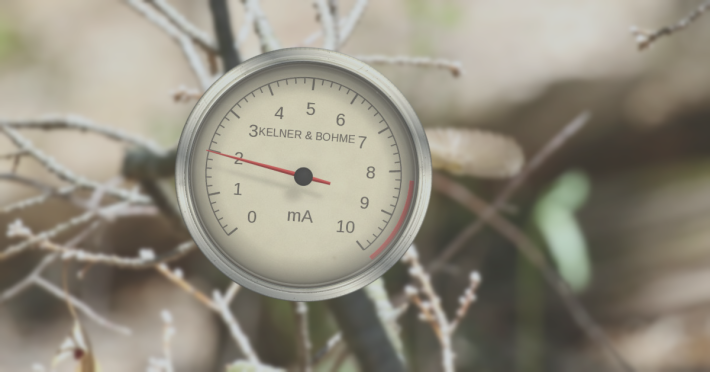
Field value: {"value": 2, "unit": "mA"}
